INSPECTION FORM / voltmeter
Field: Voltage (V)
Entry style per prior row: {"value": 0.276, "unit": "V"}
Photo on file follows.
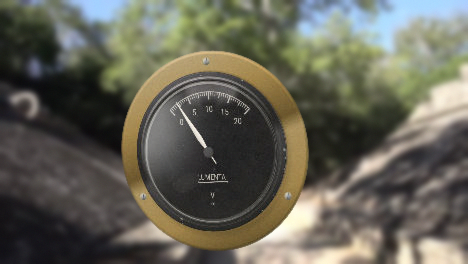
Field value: {"value": 2.5, "unit": "V"}
